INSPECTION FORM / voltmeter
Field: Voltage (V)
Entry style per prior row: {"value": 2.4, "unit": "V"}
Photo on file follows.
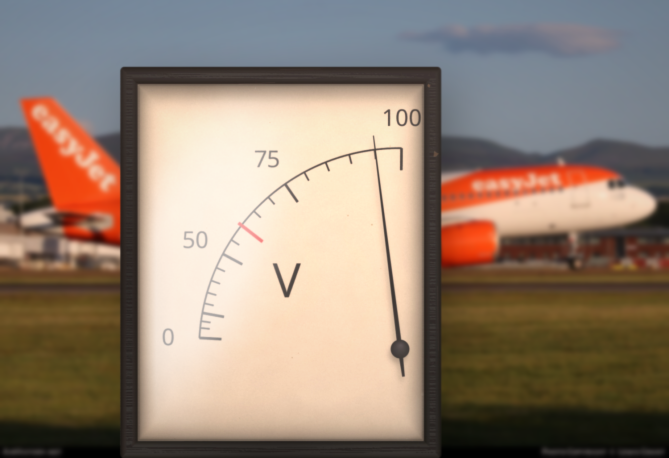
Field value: {"value": 95, "unit": "V"}
